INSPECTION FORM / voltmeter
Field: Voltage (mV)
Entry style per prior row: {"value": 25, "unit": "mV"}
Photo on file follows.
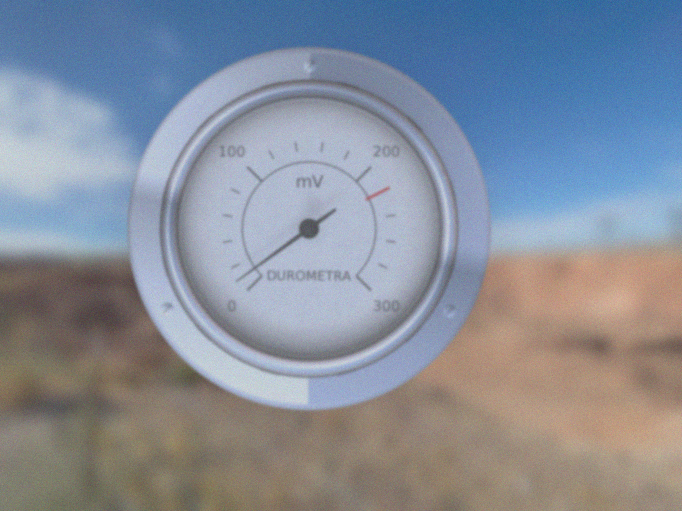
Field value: {"value": 10, "unit": "mV"}
